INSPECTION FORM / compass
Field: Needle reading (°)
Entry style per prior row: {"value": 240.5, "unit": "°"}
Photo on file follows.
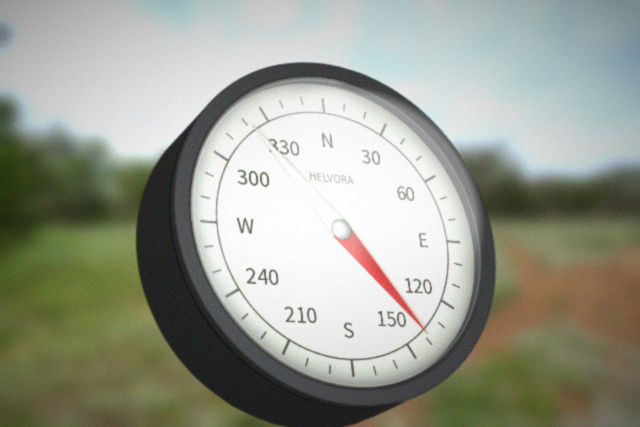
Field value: {"value": 140, "unit": "°"}
